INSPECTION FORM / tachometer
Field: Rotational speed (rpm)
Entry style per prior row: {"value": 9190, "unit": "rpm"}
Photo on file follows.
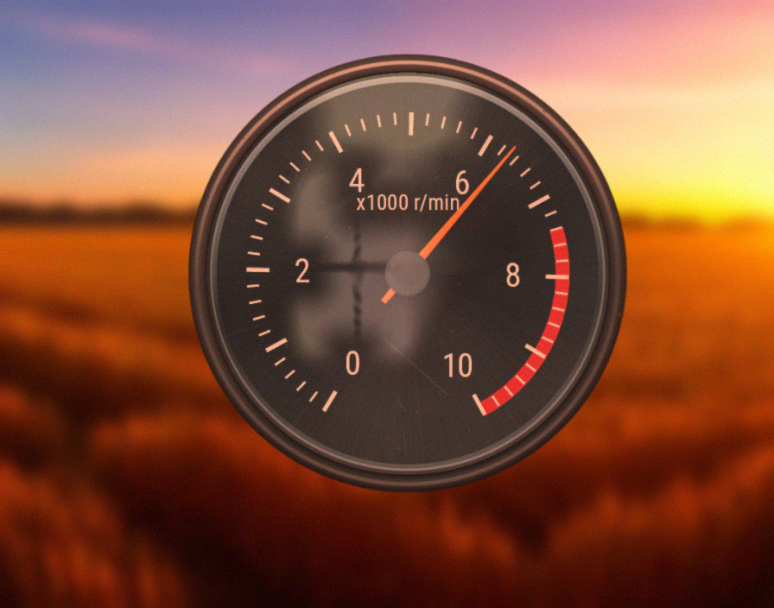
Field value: {"value": 6300, "unit": "rpm"}
